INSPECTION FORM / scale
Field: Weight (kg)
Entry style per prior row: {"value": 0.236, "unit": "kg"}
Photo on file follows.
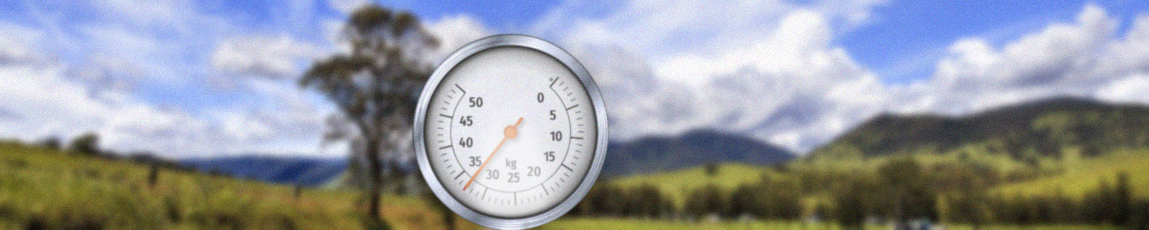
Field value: {"value": 33, "unit": "kg"}
